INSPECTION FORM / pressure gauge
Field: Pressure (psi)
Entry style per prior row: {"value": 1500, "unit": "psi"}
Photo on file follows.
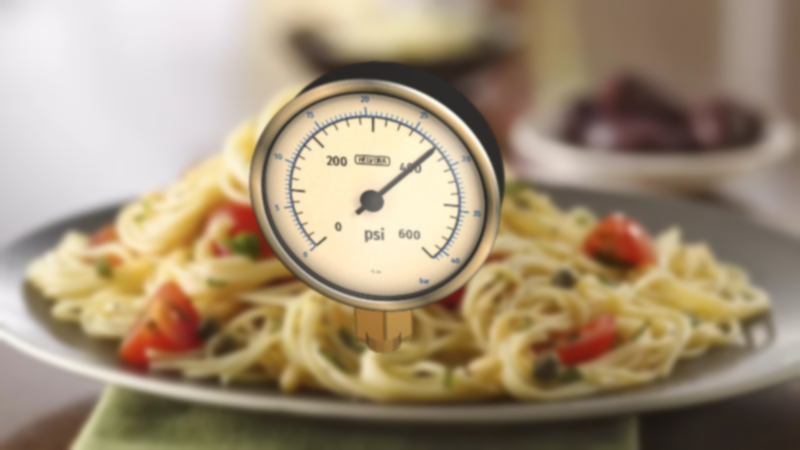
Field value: {"value": 400, "unit": "psi"}
